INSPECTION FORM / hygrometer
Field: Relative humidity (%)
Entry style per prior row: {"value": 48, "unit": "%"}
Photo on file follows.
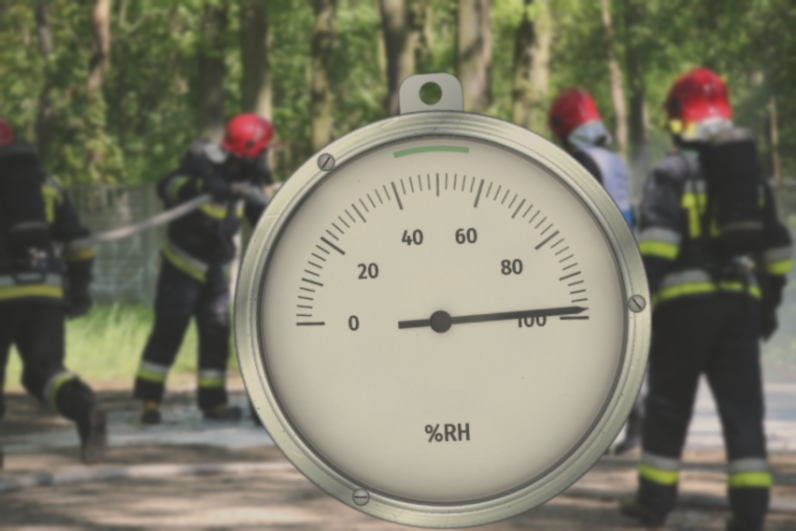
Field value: {"value": 98, "unit": "%"}
